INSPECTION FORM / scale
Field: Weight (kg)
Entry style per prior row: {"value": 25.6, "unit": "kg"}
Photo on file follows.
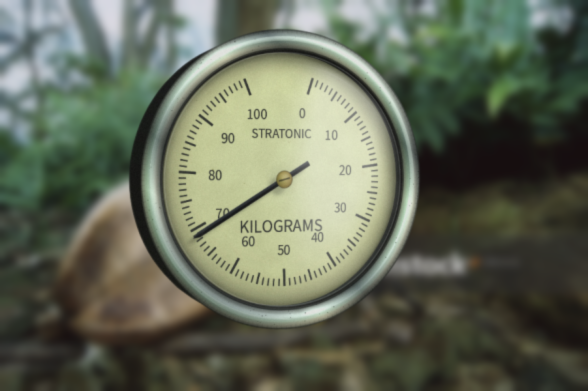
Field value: {"value": 69, "unit": "kg"}
